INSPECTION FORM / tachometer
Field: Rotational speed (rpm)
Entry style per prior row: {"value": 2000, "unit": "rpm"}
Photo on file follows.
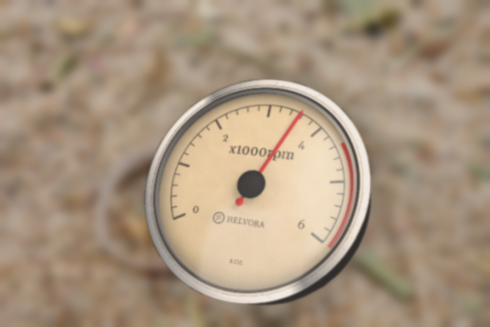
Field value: {"value": 3600, "unit": "rpm"}
